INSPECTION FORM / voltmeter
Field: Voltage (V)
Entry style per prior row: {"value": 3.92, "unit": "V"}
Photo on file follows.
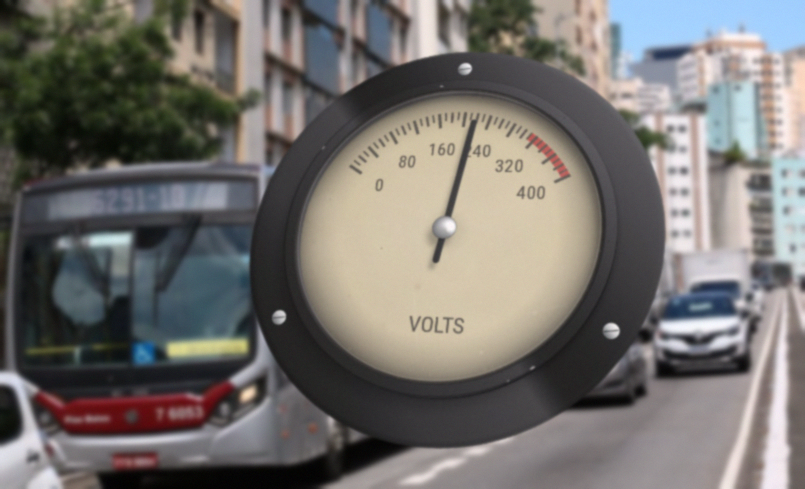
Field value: {"value": 220, "unit": "V"}
